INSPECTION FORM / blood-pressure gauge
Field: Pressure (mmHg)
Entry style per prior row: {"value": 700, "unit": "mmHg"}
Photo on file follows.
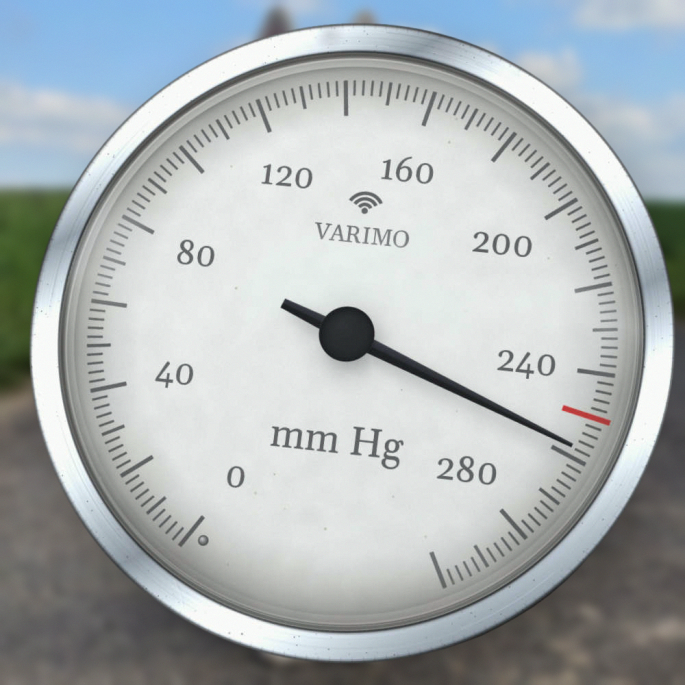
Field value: {"value": 258, "unit": "mmHg"}
